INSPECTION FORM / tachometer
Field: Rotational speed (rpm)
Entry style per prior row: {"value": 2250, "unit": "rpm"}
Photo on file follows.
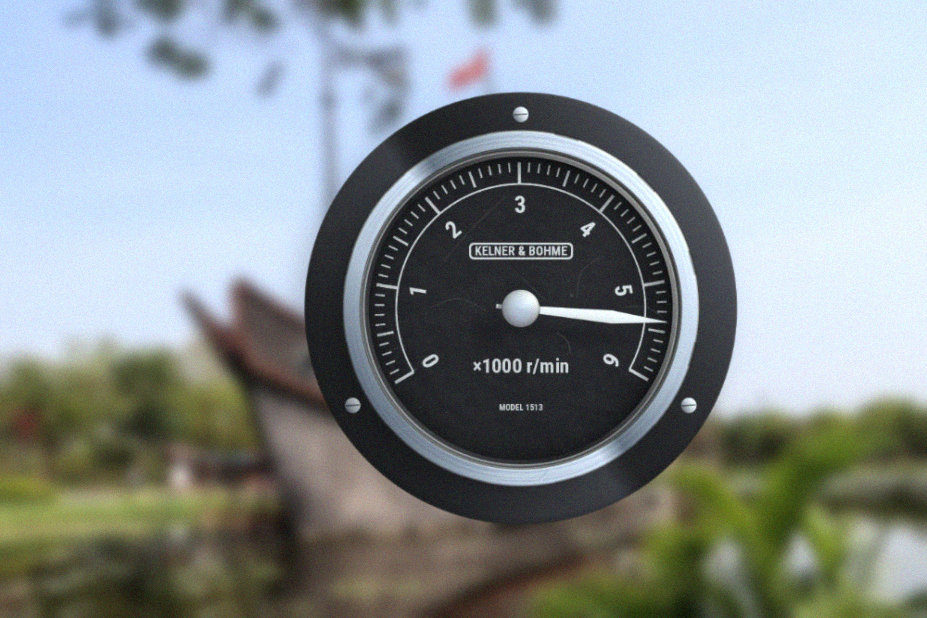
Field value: {"value": 5400, "unit": "rpm"}
